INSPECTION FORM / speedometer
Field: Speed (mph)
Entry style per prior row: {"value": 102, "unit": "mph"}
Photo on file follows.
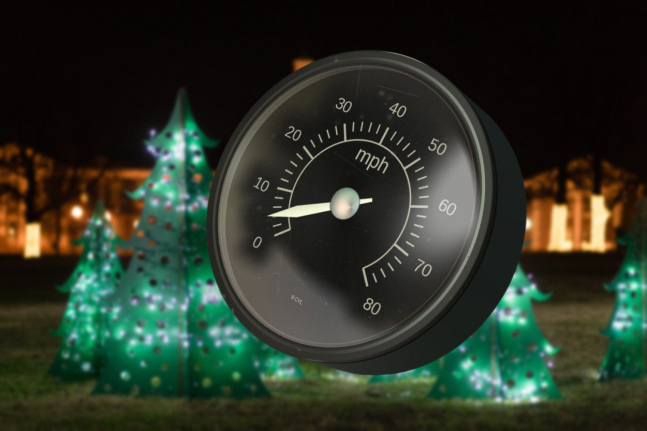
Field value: {"value": 4, "unit": "mph"}
